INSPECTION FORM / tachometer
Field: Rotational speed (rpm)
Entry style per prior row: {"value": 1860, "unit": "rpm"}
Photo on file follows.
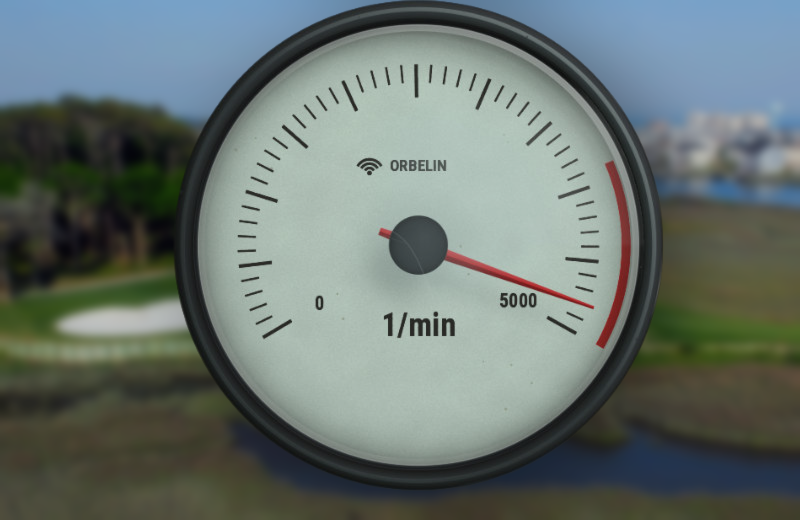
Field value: {"value": 4800, "unit": "rpm"}
